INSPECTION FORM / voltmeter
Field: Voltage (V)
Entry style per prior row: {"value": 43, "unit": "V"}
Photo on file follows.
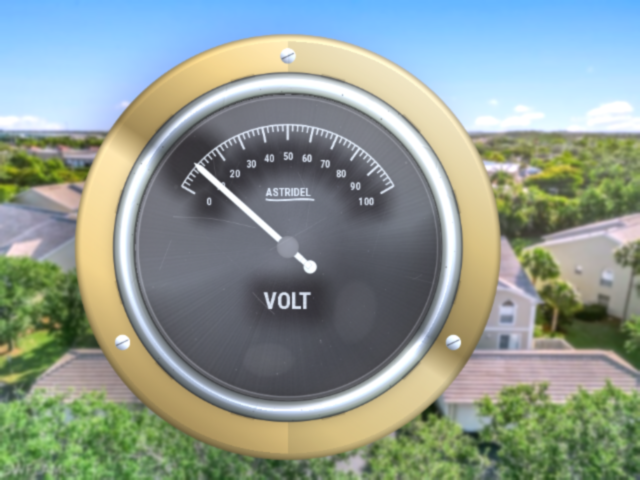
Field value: {"value": 10, "unit": "V"}
